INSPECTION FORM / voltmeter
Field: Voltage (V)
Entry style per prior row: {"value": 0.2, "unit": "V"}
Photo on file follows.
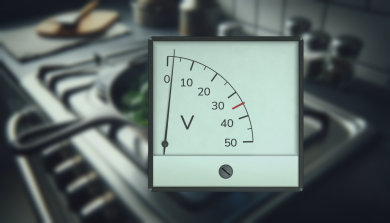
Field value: {"value": 2.5, "unit": "V"}
